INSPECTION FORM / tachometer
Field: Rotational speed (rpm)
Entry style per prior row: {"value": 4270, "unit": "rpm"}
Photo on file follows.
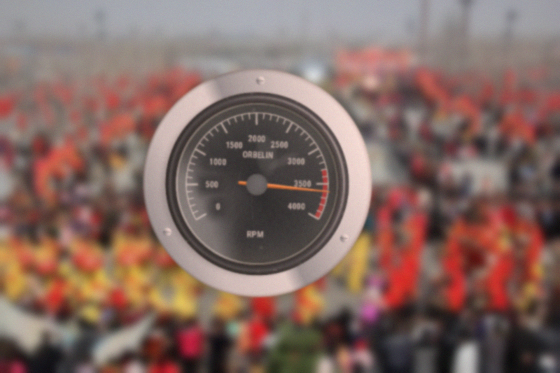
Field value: {"value": 3600, "unit": "rpm"}
